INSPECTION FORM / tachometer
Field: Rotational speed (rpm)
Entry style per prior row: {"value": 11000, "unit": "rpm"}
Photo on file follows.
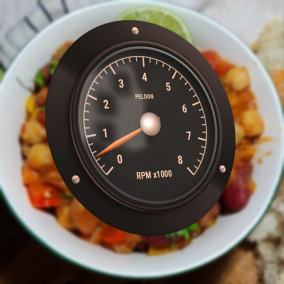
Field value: {"value": 500, "unit": "rpm"}
